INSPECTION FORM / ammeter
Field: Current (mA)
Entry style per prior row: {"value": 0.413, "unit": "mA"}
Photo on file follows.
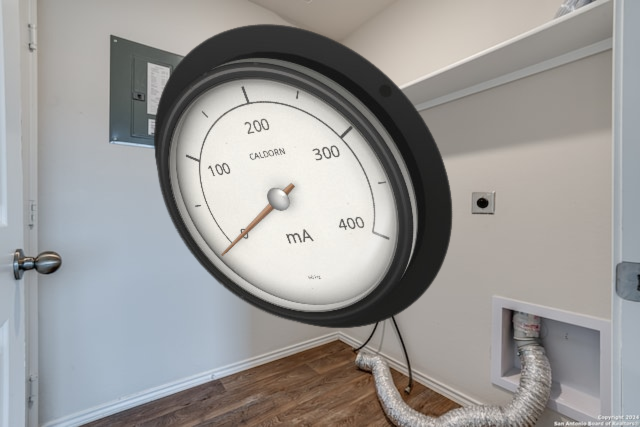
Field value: {"value": 0, "unit": "mA"}
